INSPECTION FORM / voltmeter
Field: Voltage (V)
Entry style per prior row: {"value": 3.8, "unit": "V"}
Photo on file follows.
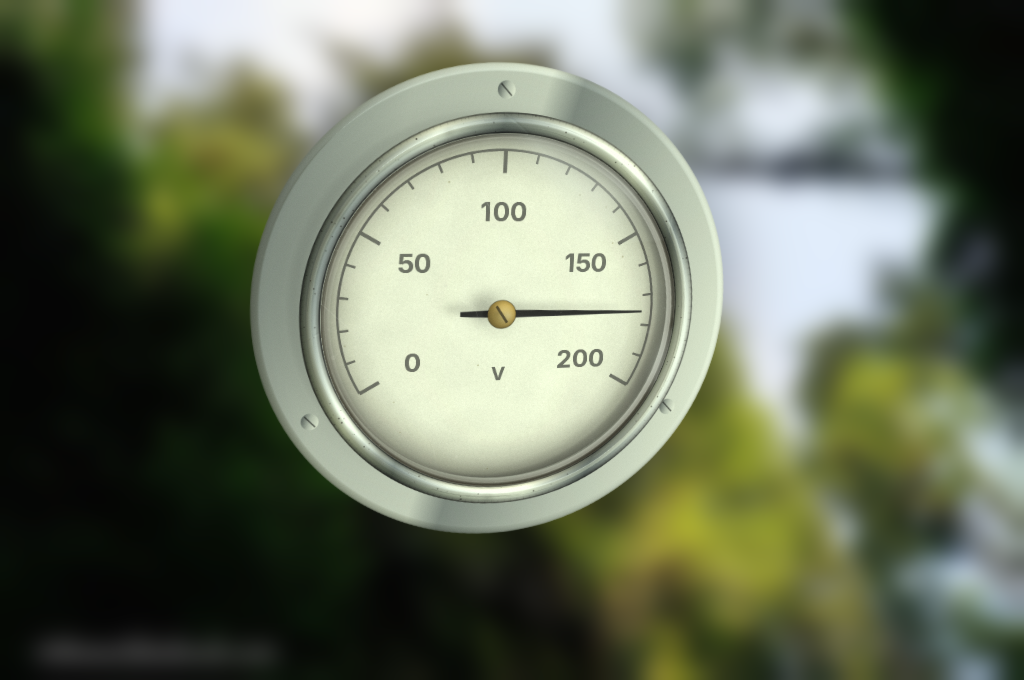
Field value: {"value": 175, "unit": "V"}
